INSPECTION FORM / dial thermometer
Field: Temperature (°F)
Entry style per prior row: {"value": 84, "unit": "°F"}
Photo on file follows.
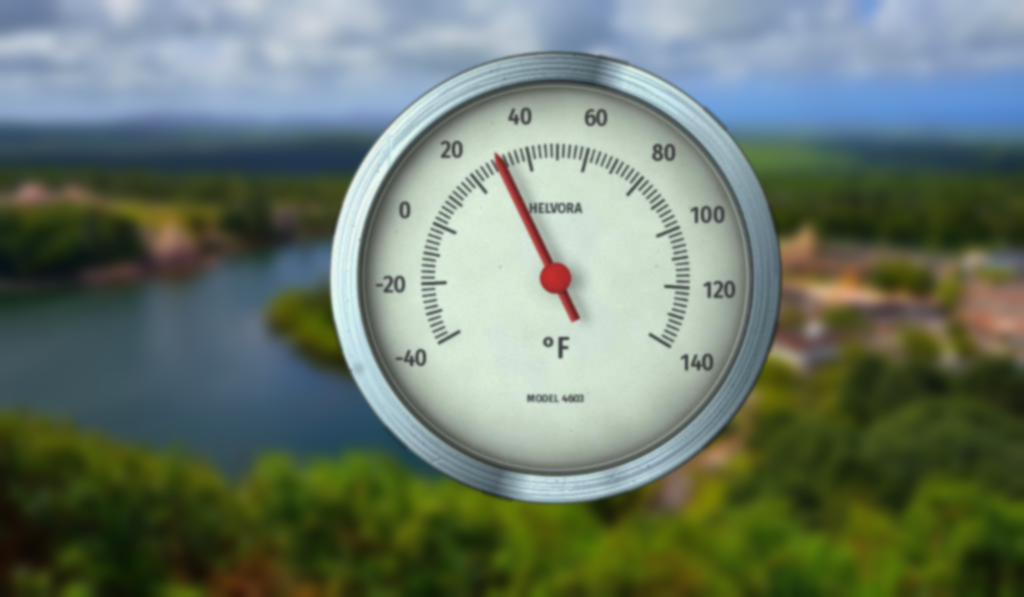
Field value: {"value": 30, "unit": "°F"}
